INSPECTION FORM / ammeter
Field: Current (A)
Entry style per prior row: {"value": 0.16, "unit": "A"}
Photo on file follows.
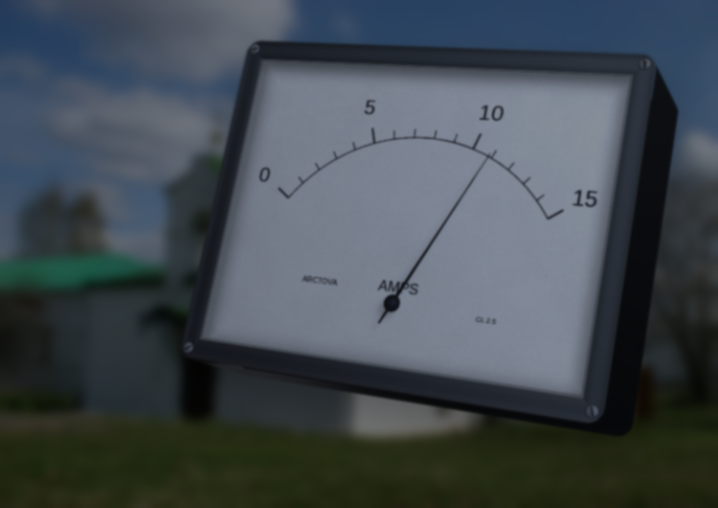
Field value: {"value": 11, "unit": "A"}
